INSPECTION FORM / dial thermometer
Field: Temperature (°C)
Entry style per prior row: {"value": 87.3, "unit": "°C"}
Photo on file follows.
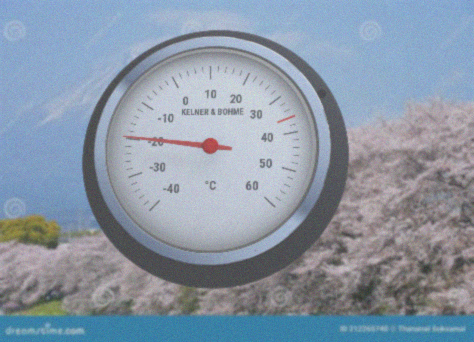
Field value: {"value": -20, "unit": "°C"}
